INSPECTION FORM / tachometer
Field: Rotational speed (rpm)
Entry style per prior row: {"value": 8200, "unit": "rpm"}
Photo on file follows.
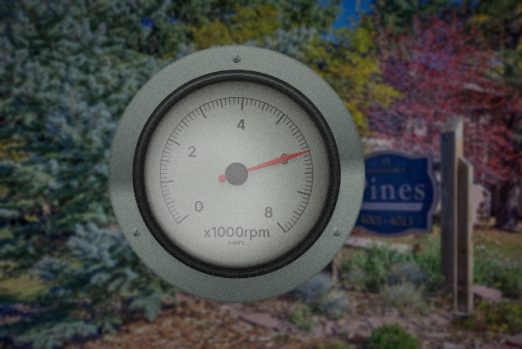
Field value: {"value": 6000, "unit": "rpm"}
